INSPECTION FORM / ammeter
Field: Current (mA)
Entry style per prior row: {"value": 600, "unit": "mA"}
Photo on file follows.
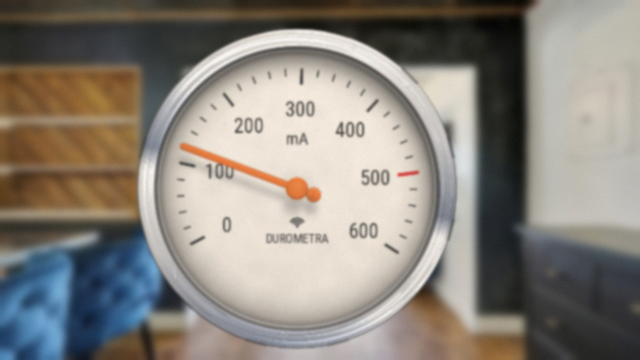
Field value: {"value": 120, "unit": "mA"}
